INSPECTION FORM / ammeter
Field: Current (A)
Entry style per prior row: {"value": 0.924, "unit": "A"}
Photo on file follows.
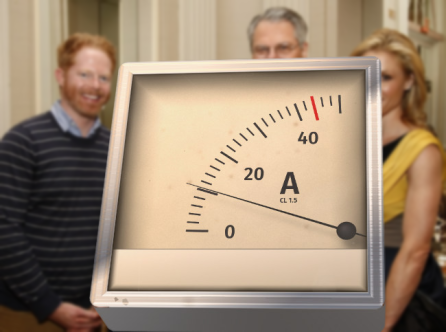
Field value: {"value": 10, "unit": "A"}
